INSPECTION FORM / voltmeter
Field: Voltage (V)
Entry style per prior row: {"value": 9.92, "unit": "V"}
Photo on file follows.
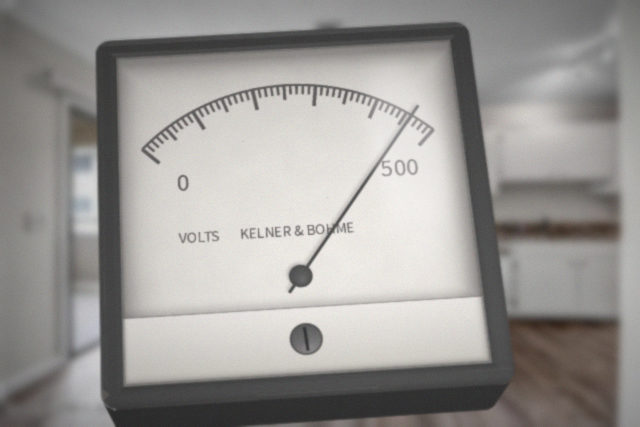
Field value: {"value": 460, "unit": "V"}
